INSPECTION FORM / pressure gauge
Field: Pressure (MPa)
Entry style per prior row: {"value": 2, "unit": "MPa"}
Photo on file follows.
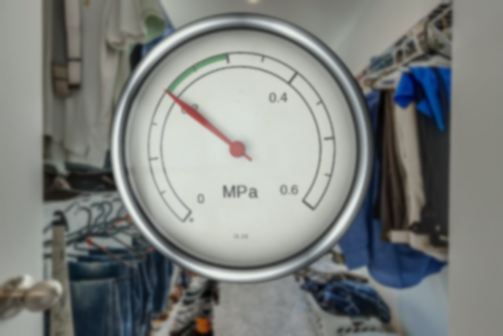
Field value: {"value": 0.2, "unit": "MPa"}
